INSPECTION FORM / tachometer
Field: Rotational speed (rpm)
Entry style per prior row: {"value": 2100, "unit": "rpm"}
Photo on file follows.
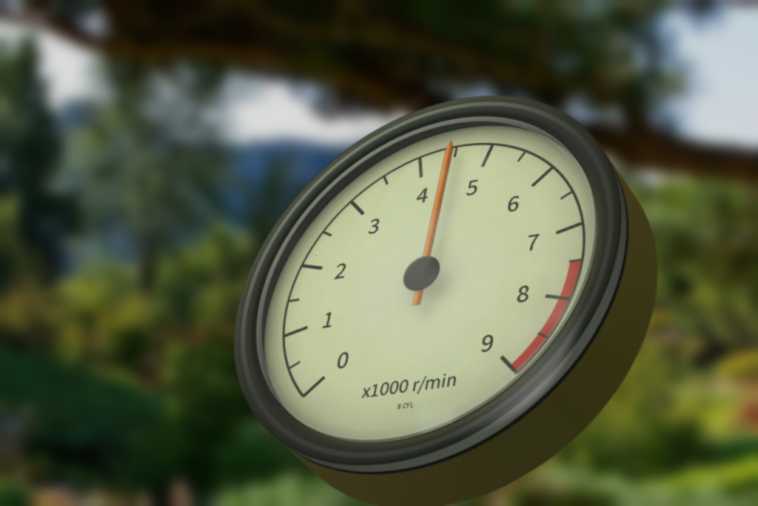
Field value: {"value": 4500, "unit": "rpm"}
